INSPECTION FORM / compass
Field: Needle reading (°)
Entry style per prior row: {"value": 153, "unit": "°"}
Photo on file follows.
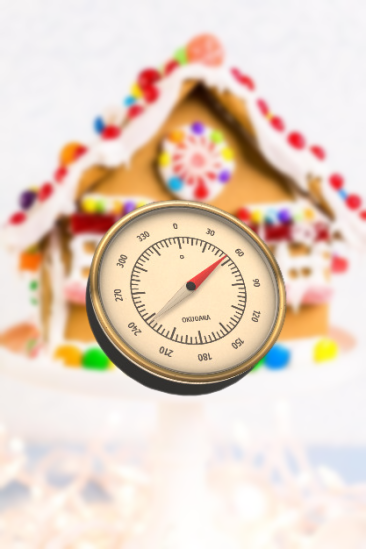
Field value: {"value": 55, "unit": "°"}
